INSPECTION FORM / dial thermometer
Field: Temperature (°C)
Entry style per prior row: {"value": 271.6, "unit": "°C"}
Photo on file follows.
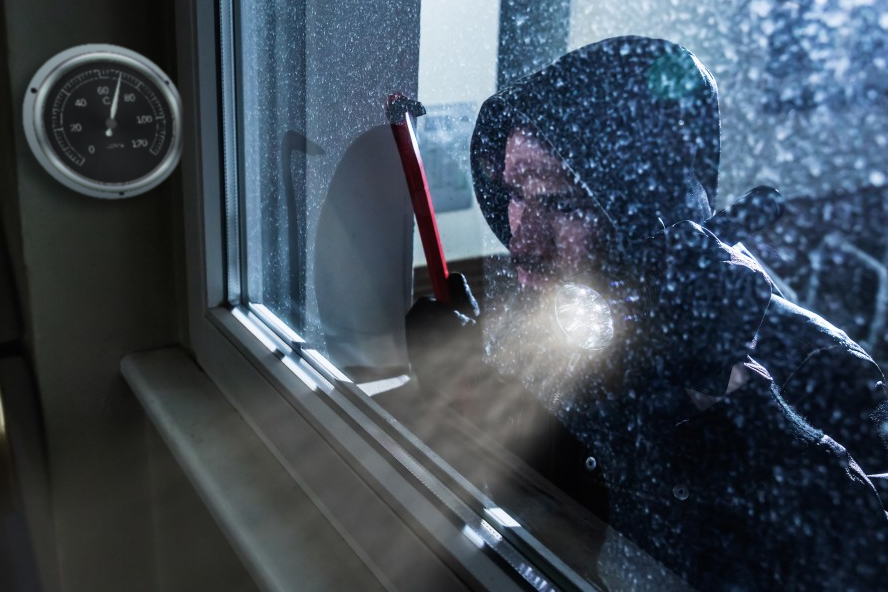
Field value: {"value": 70, "unit": "°C"}
